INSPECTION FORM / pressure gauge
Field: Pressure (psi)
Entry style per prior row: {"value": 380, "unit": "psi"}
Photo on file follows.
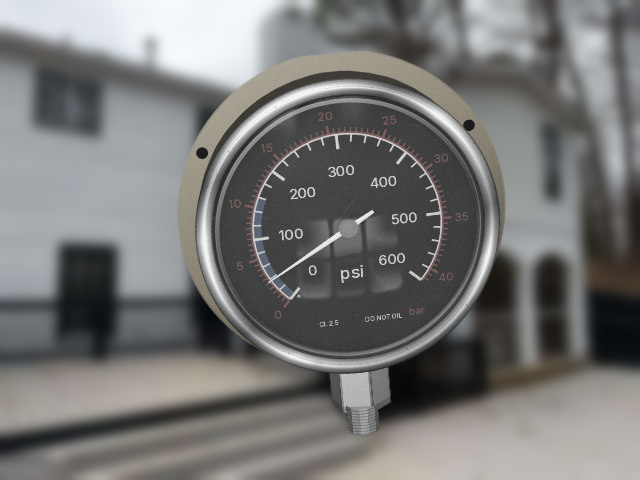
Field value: {"value": 40, "unit": "psi"}
